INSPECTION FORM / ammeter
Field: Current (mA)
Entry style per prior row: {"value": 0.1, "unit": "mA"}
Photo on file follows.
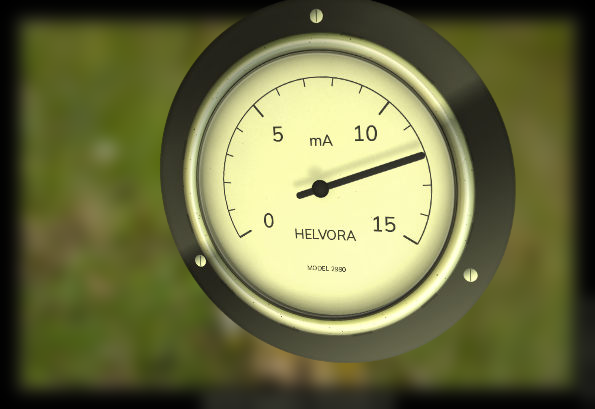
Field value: {"value": 12, "unit": "mA"}
